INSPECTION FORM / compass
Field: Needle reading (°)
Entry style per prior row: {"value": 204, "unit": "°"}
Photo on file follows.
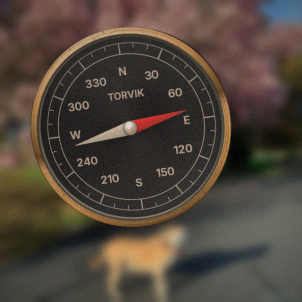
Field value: {"value": 80, "unit": "°"}
